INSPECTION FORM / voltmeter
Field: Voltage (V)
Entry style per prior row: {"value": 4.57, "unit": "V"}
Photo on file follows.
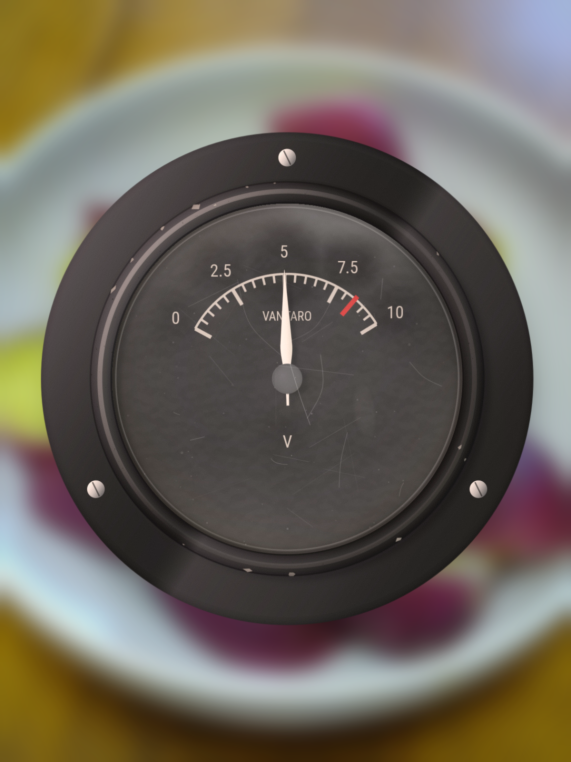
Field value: {"value": 5, "unit": "V"}
